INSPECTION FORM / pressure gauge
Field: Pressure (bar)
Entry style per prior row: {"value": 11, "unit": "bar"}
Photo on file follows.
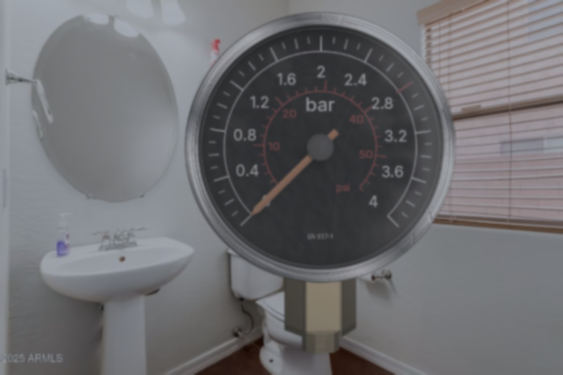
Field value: {"value": 0, "unit": "bar"}
